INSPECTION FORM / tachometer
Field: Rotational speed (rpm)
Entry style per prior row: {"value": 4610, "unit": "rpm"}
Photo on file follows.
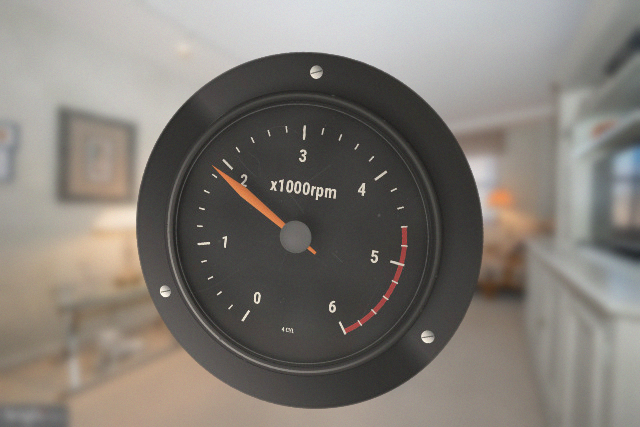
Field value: {"value": 1900, "unit": "rpm"}
